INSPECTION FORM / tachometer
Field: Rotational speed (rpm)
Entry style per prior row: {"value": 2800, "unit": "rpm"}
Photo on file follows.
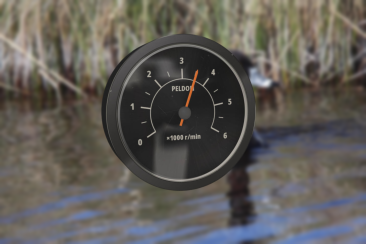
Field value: {"value": 3500, "unit": "rpm"}
